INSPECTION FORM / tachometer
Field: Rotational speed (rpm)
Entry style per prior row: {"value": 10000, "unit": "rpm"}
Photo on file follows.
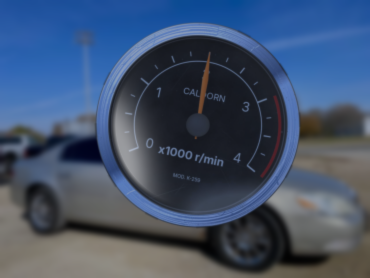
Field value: {"value": 2000, "unit": "rpm"}
